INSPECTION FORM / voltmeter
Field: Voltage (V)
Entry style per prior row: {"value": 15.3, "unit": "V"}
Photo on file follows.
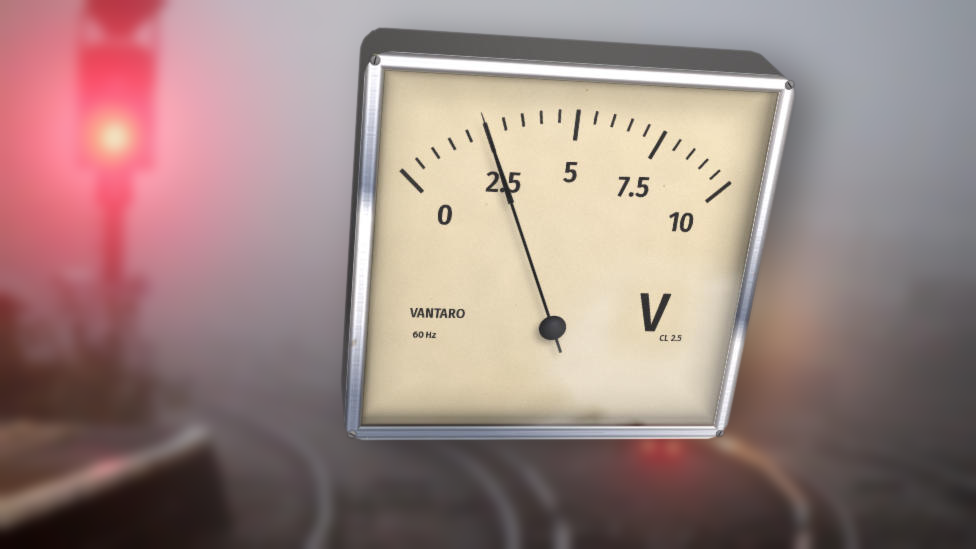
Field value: {"value": 2.5, "unit": "V"}
